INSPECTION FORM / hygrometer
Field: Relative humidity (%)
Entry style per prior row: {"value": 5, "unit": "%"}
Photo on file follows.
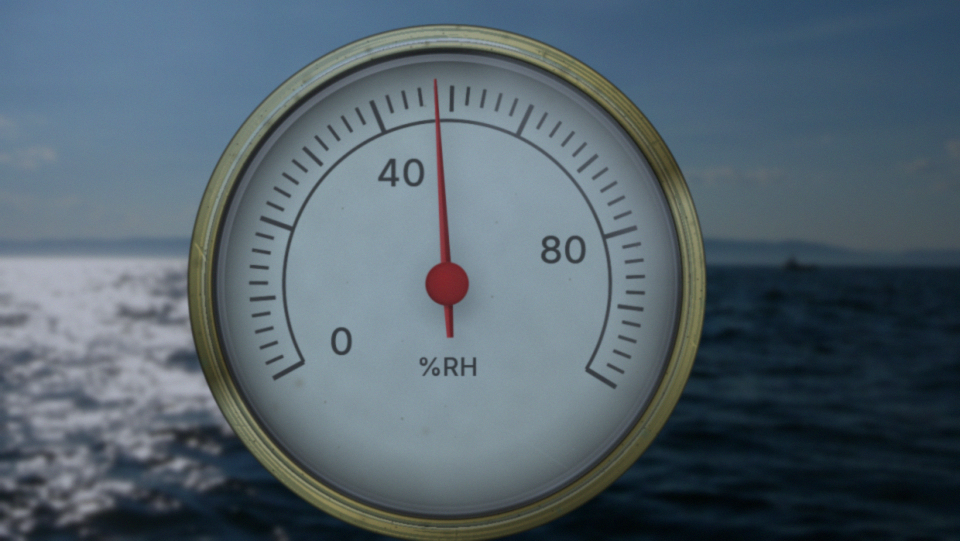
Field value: {"value": 48, "unit": "%"}
